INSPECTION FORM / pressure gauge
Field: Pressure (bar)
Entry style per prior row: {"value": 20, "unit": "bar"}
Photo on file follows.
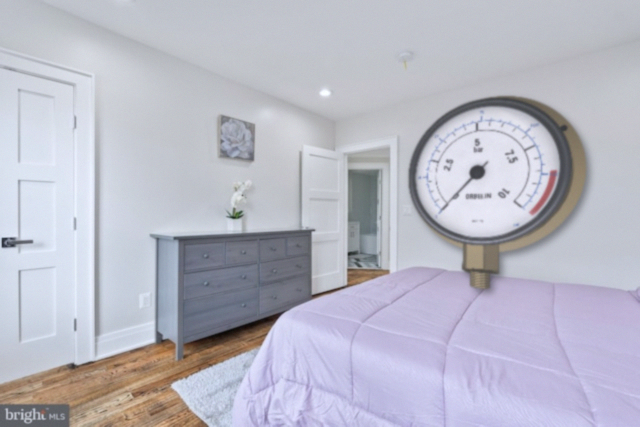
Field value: {"value": 0, "unit": "bar"}
